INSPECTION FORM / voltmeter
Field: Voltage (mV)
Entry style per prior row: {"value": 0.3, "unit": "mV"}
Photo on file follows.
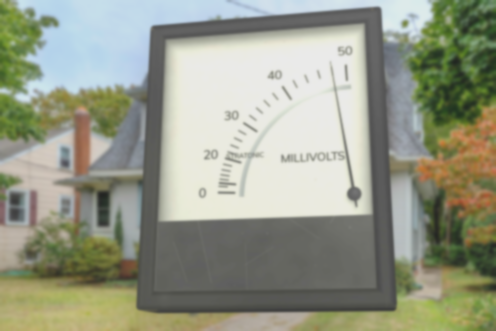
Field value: {"value": 48, "unit": "mV"}
